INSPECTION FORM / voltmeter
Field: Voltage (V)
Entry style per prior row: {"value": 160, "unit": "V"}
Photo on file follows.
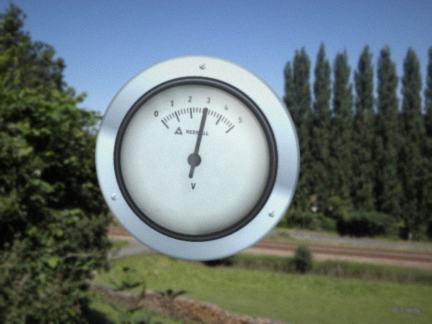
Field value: {"value": 3, "unit": "V"}
